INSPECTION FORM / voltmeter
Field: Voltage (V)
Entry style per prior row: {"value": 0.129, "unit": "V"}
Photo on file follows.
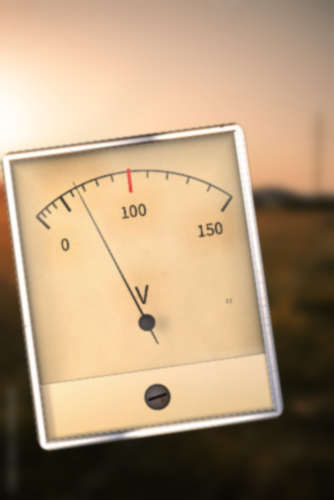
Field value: {"value": 65, "unit": "V"}
